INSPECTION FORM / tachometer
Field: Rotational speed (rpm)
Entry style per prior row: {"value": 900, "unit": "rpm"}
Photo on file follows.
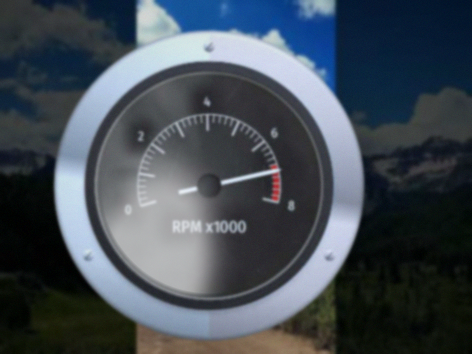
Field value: {"value": 7000, "unit": "rpm"}
